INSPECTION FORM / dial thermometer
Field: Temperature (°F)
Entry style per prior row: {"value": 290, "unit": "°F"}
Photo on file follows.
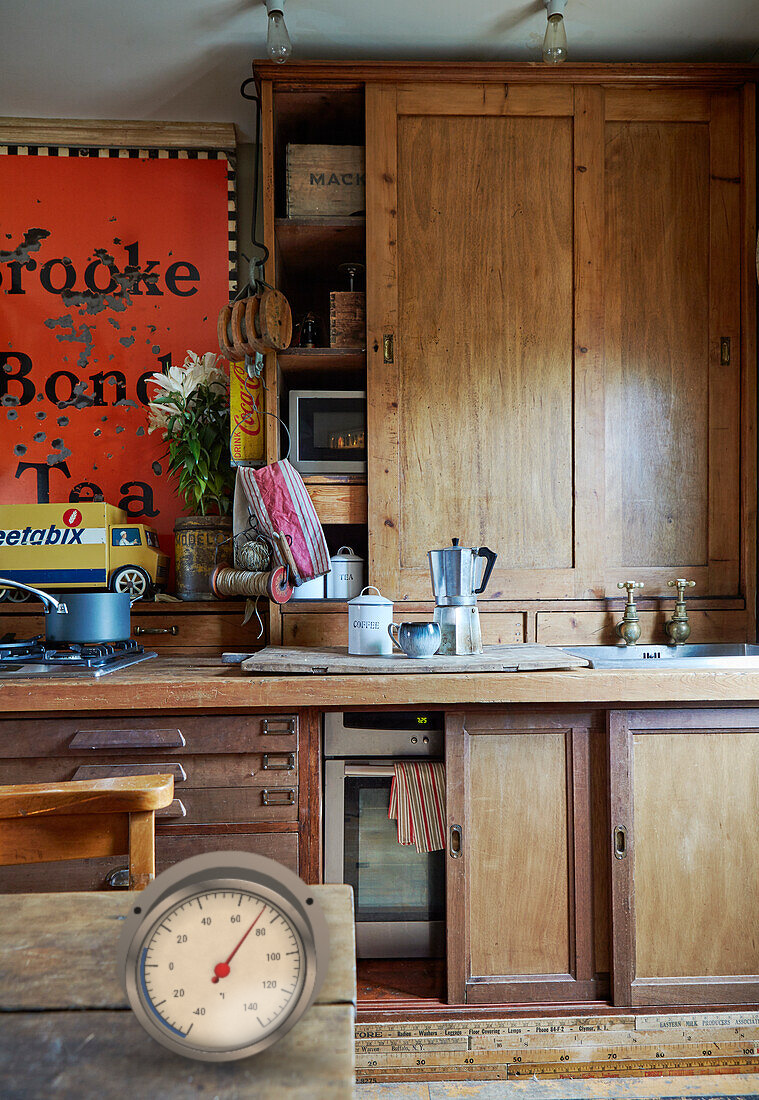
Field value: {"value": 72, "unit": "°F"}
